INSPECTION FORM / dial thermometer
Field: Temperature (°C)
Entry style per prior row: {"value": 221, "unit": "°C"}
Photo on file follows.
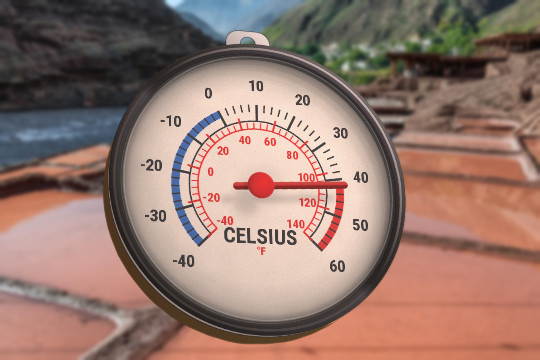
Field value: {"value": 42, "unit": "°C"}
